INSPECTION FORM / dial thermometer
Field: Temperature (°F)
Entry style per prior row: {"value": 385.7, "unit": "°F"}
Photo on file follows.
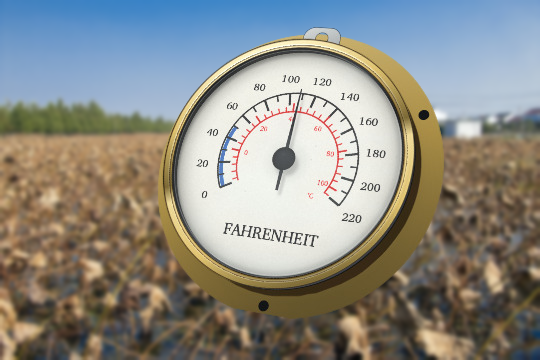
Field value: {"value": 110, "unit": "°F"}
